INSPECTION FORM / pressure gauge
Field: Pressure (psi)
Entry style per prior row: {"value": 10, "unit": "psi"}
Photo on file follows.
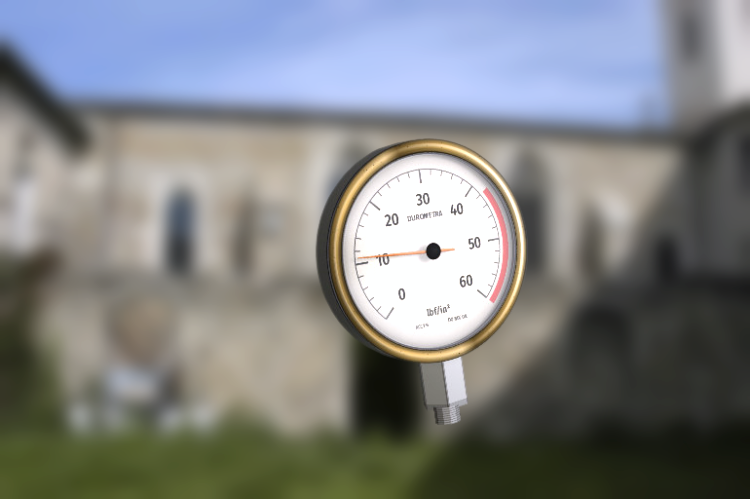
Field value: {"value": 11, "unit": "psi"}
